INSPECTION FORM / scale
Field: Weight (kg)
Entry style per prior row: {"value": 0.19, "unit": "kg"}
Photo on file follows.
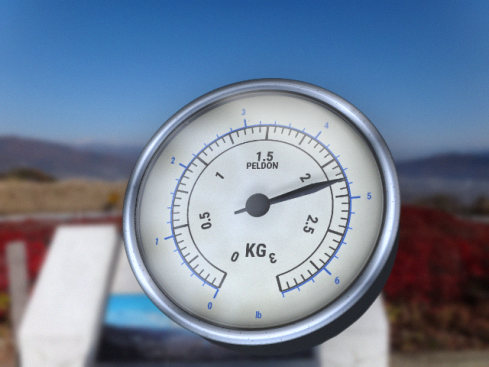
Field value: {"value": 2.15, "unit": "kg"}
